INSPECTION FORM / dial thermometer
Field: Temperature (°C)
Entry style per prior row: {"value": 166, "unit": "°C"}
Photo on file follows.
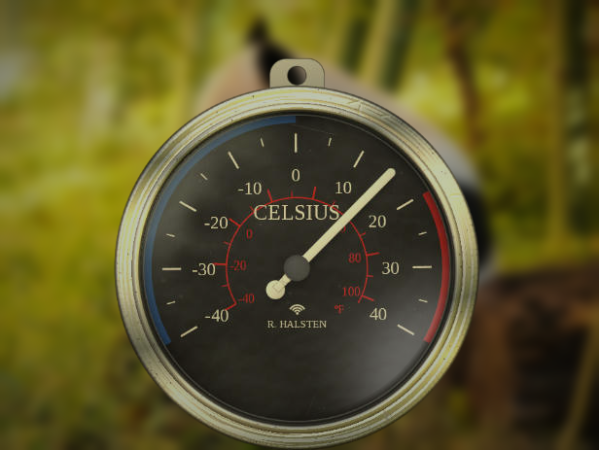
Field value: {"value": 15, "unit": "°C"}
